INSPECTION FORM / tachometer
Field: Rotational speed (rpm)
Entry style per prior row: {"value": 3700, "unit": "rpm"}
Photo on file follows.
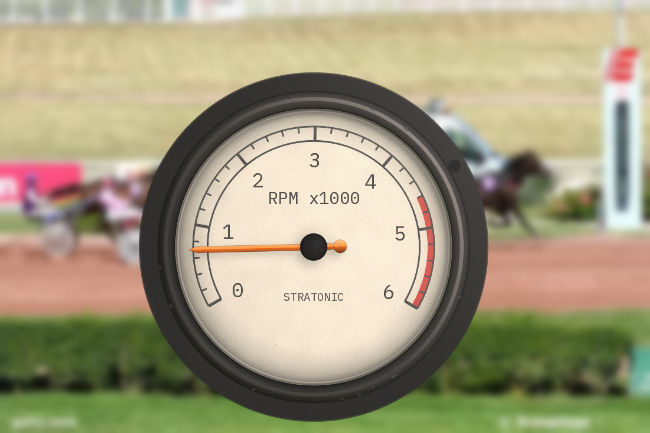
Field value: {"value": 700, "unit": "rpm"}
